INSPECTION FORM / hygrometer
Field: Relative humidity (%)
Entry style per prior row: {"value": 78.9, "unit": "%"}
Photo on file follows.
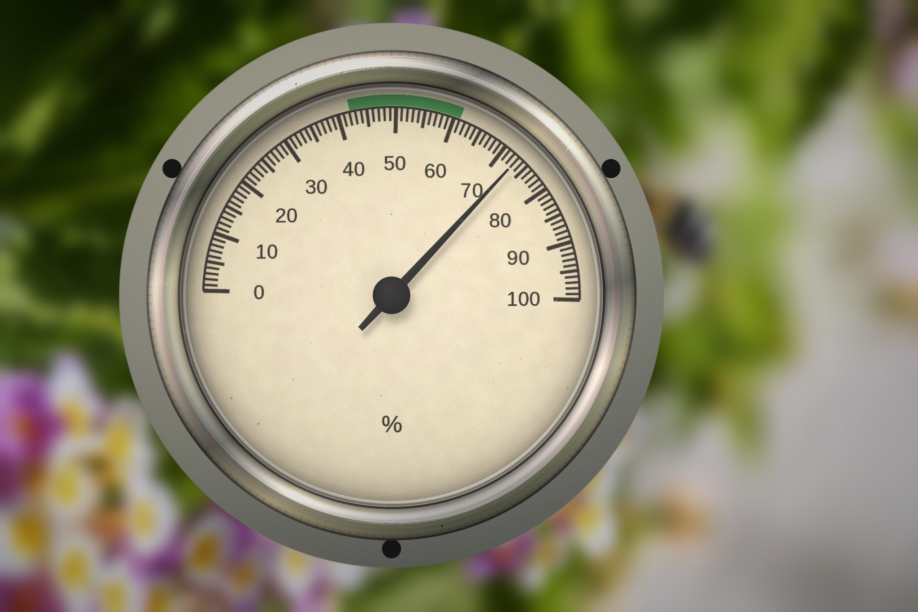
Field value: {"value": 73, "unit": "%"}
